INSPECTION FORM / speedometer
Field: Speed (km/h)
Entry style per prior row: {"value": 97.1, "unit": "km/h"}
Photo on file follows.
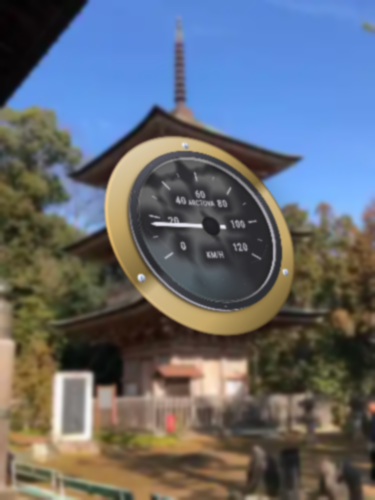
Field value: {"value": 15, "unit": "km/h"}
